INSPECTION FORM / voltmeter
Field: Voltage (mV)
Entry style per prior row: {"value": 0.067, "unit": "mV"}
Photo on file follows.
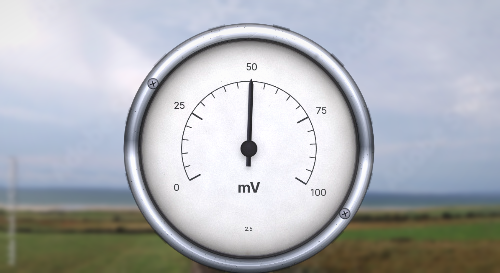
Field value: {"value": 50, "unit": "mV"}
